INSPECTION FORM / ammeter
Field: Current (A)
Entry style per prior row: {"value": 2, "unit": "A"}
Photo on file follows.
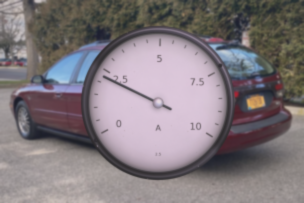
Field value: {"value": 2.25, "unit": "A"}
